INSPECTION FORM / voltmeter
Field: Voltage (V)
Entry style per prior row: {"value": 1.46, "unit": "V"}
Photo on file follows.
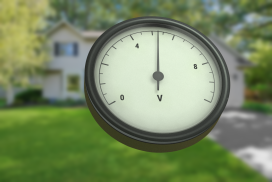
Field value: {"value": 5.25, "unit": "V"}
